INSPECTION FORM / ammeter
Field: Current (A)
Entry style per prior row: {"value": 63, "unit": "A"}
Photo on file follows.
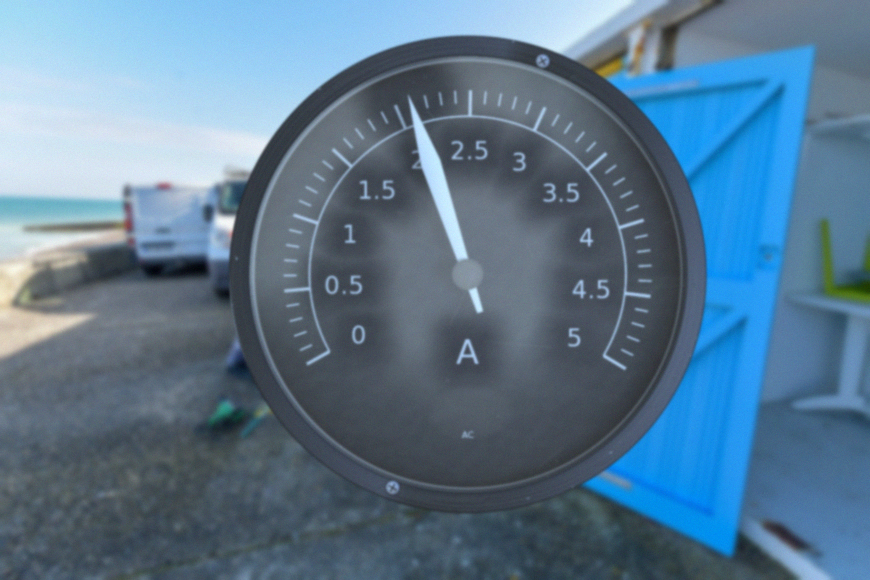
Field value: {"value": 2.1, "unit": "A"}
